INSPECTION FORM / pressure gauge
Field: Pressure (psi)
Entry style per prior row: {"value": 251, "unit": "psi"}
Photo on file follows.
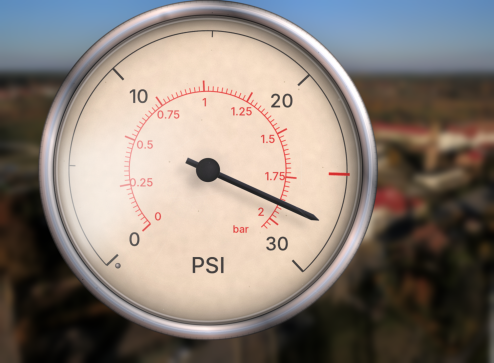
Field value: {"value": 27.5, "unit": "psi"}
